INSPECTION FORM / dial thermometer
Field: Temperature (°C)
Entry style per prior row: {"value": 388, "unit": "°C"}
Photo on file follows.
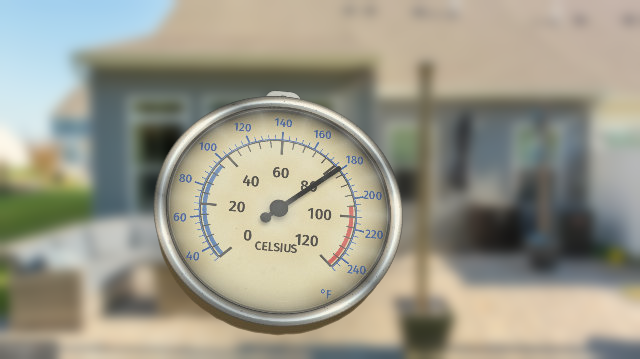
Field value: {"value": 82, "unit": "°C"}
